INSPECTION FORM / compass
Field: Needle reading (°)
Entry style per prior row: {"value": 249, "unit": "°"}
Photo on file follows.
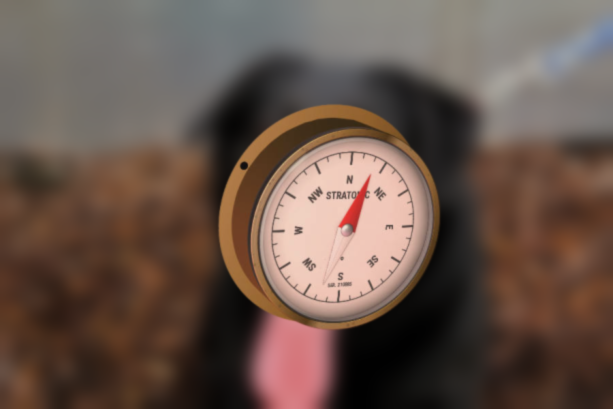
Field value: {"value": 20, "unit": "°"}
